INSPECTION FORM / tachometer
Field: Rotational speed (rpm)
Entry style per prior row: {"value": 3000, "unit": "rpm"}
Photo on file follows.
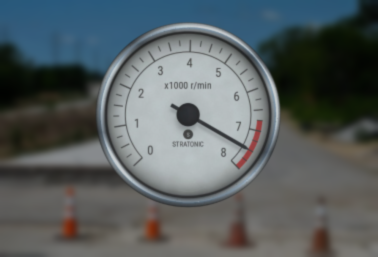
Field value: {"value": 7500, "unit": "rpm"}
